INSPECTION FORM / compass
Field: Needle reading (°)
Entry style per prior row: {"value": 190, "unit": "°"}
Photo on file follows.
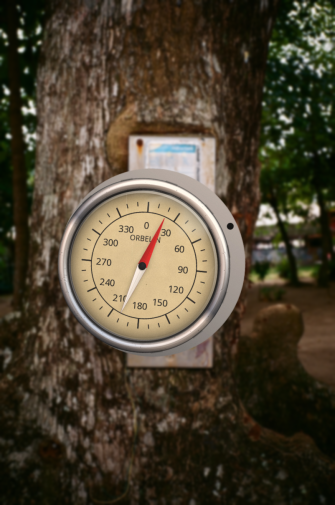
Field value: {"value": 20, "unit": "°"}
